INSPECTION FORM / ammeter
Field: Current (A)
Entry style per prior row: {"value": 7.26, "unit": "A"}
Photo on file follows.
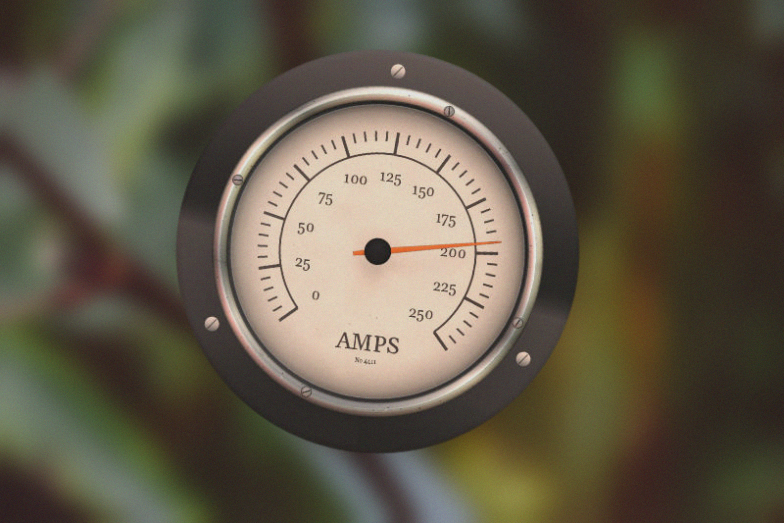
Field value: {"value": 195, "unit": "A"}
